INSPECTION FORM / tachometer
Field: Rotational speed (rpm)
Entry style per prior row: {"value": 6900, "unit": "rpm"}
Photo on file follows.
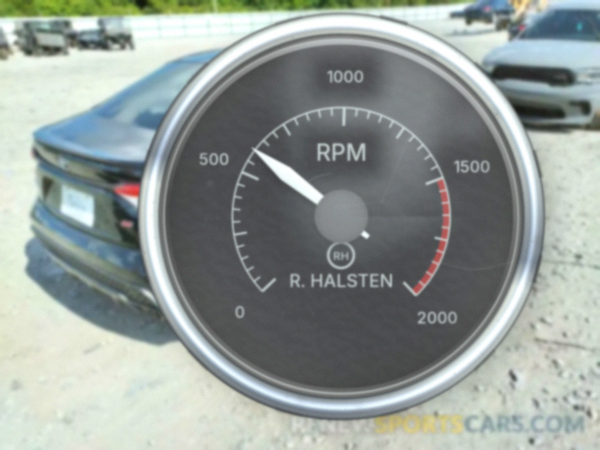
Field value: {"value": 600, "unit": "rpm"}
